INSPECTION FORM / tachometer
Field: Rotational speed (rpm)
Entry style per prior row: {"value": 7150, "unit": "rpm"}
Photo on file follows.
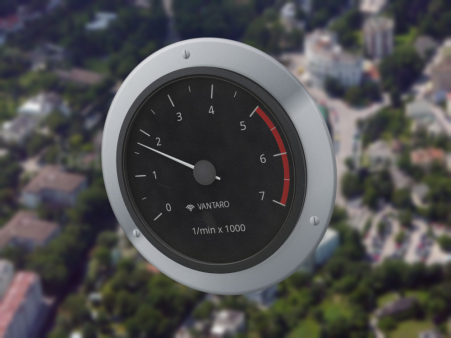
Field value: {"value": 1750, "unit": "rpm"}
